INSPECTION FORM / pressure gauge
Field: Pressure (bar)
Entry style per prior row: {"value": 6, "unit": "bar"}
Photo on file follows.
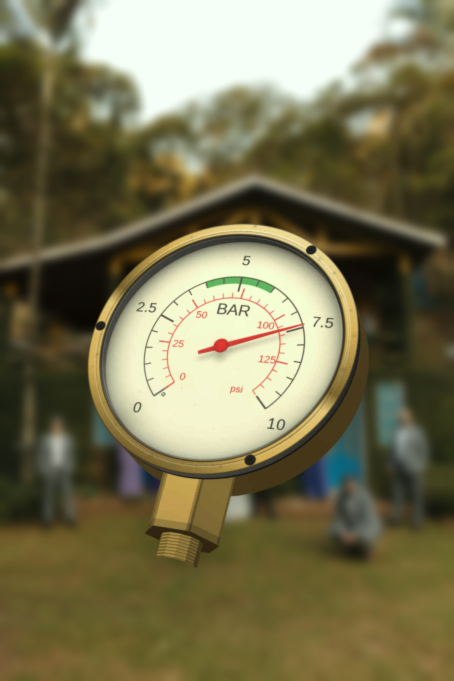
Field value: {"value": 7.5, "unit": "bar"}
